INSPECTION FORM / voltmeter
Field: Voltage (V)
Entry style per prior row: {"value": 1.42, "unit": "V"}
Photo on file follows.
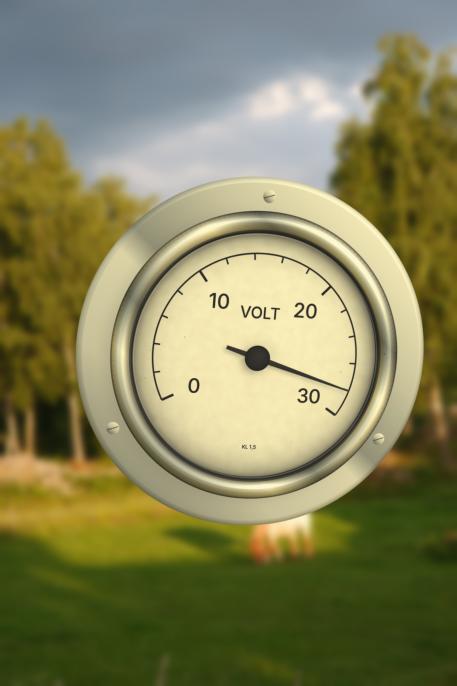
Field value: {"value": 28, "unit": "V"}
